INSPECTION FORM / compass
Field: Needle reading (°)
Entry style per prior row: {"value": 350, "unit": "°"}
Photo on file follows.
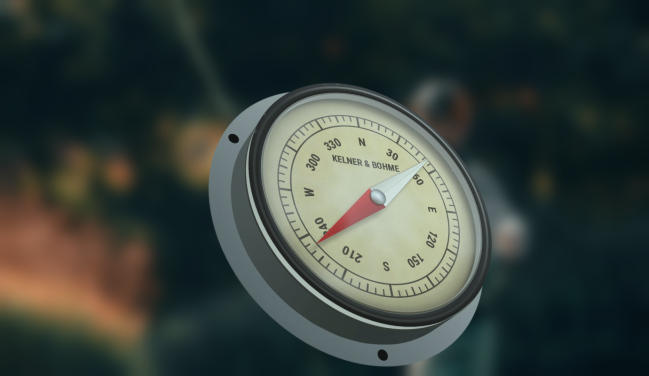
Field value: {"value": 232.5, "unit": "°"}
